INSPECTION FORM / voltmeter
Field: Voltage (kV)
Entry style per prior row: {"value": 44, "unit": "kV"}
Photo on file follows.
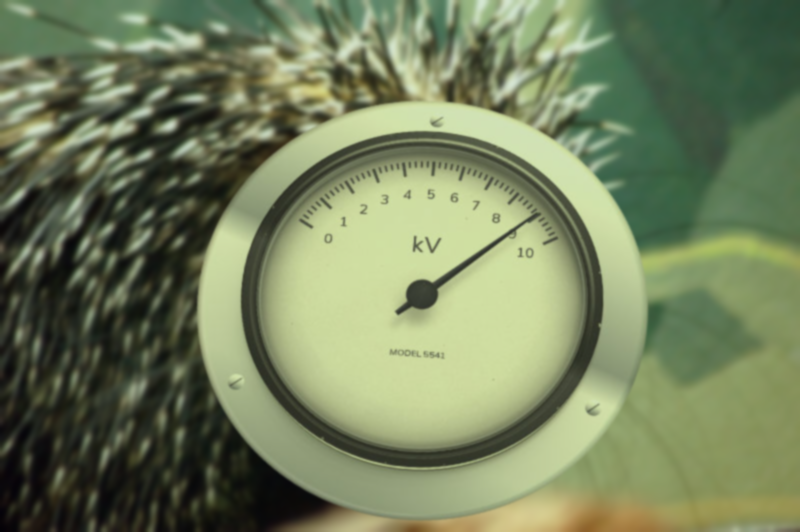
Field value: {"value": 9, "unit": "kV"}
